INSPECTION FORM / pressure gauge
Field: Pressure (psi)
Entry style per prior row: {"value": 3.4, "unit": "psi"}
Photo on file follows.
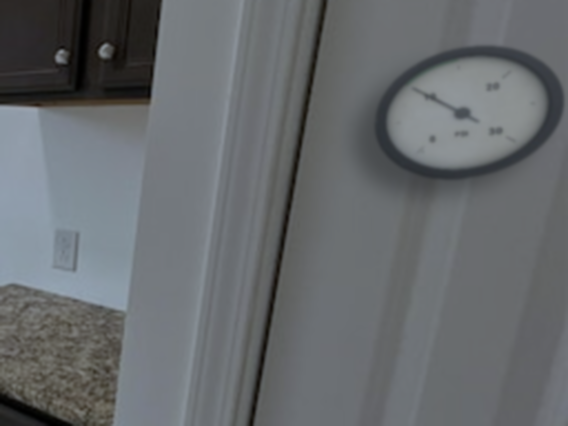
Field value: {"value": 10, "unit": "psi"}
